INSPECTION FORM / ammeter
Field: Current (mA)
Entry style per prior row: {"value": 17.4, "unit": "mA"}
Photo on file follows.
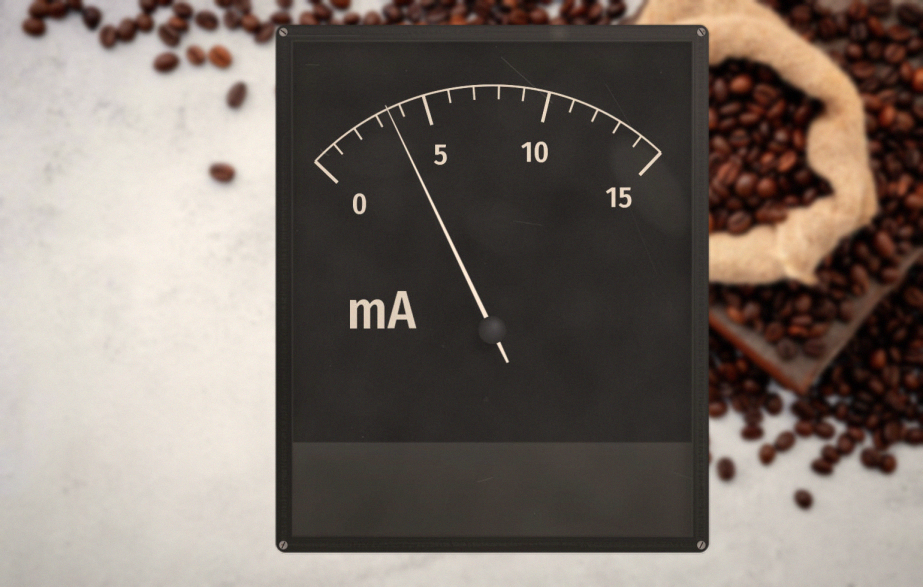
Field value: {"value": 3.5, "unit": "mA"}
